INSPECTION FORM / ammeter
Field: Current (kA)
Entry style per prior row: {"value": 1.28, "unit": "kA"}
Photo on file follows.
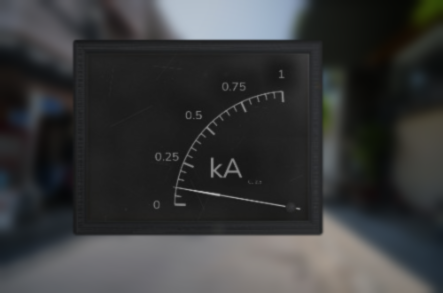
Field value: {"value": 0.1, "unit": "kA"}
